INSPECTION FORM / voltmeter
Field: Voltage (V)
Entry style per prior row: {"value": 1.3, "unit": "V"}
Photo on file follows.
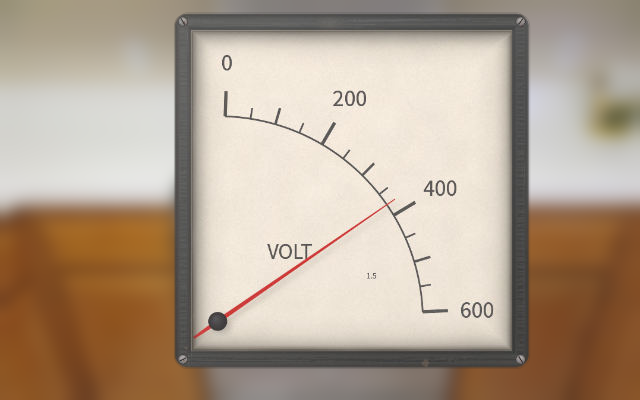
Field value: {"value": 375, "unit": "V"}
